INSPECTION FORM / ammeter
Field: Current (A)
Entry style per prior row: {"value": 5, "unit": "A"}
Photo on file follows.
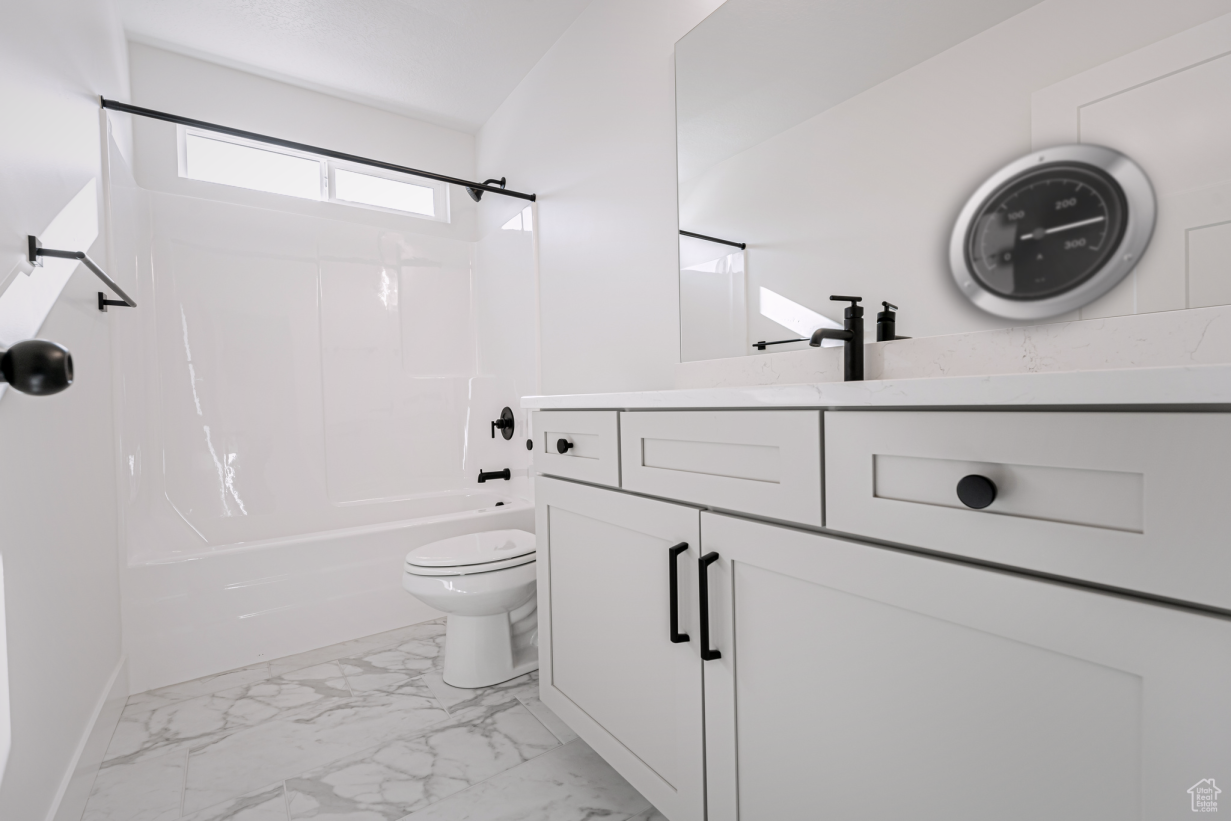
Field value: {"value": 260, "unit": "A"}
